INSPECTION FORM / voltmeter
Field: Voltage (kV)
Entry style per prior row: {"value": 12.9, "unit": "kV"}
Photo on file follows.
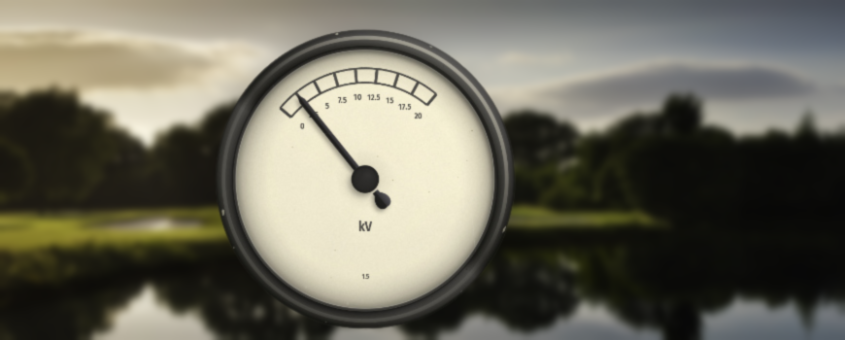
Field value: {"value": 2.5, "unit": "kV"}
